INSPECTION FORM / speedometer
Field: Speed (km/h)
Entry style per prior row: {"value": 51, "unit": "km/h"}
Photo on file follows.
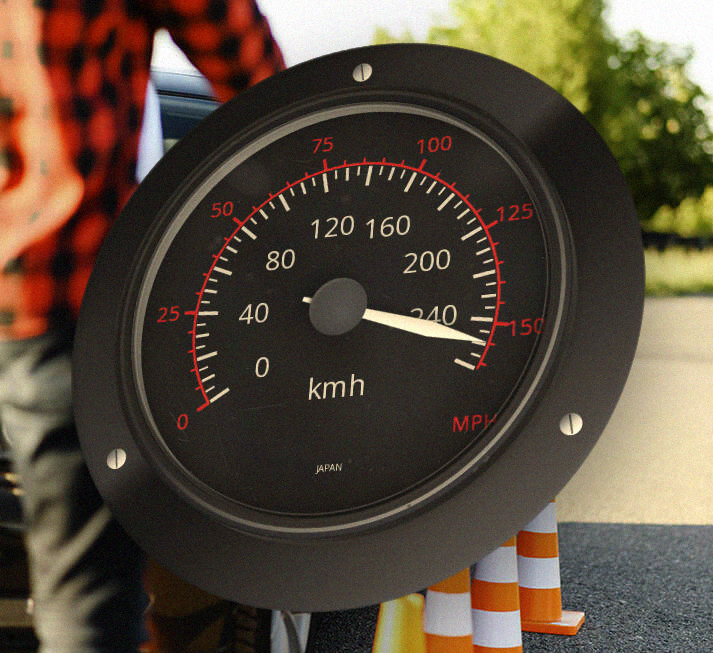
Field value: {"value": 250, "unit": "km/h"}
